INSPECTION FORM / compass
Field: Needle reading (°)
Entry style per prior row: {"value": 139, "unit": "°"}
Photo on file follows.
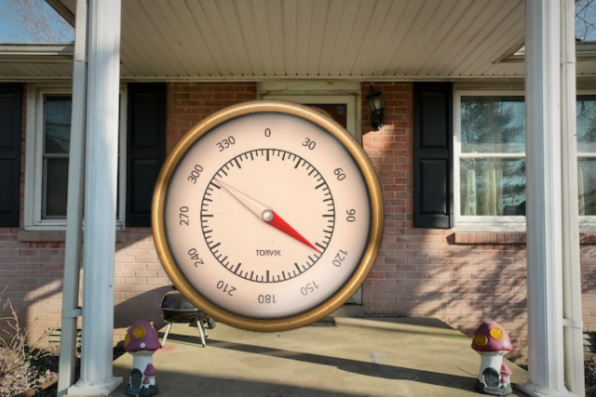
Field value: {"value": 125, "unit": "°"}
